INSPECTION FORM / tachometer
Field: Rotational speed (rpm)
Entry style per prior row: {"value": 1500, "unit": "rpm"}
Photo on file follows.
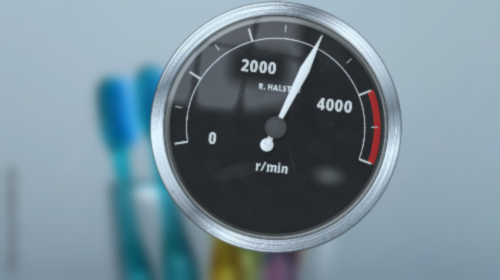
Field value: {"value": 3000, "unit": "rpm"}
